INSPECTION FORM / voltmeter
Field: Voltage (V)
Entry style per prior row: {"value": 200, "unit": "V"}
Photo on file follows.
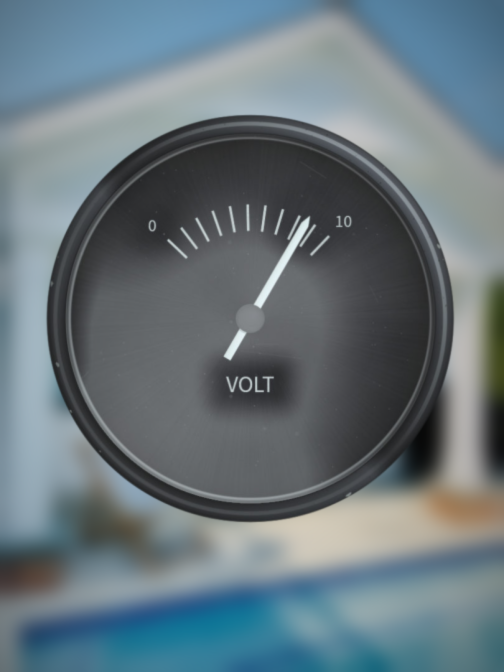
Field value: {"value": 8.5, "unit": "V"}
